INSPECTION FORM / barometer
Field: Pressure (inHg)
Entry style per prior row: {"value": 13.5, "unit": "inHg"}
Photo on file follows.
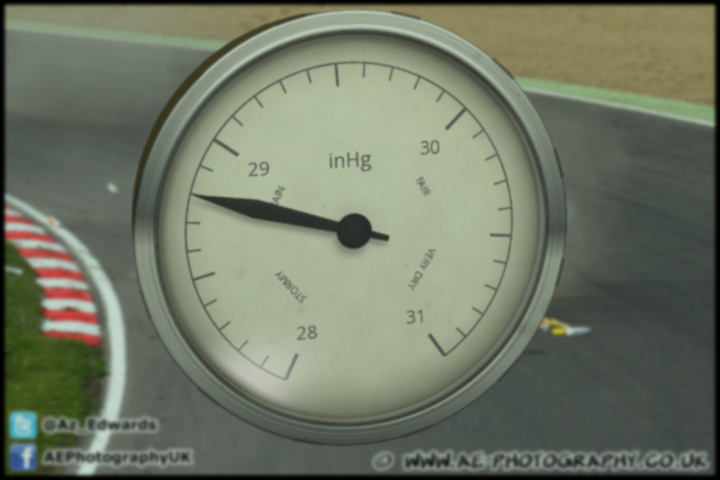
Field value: {"value": 28.8, "unit": "inHg"}
